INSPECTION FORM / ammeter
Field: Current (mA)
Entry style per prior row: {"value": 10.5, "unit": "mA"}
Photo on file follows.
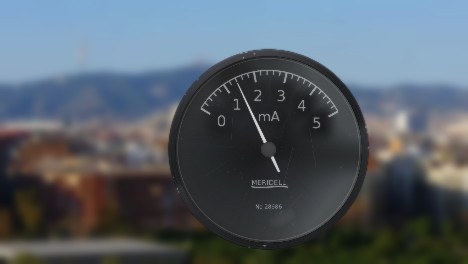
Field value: {"value": 1.4, "unit": "mA"}
